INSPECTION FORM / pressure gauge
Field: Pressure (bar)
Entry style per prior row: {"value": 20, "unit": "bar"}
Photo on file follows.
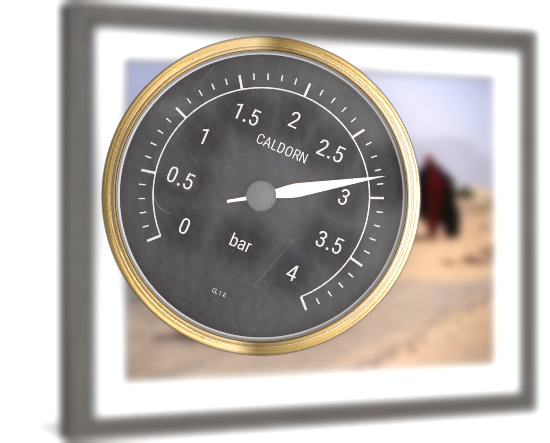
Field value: {"value": 2.85, "unit": "bar"}
